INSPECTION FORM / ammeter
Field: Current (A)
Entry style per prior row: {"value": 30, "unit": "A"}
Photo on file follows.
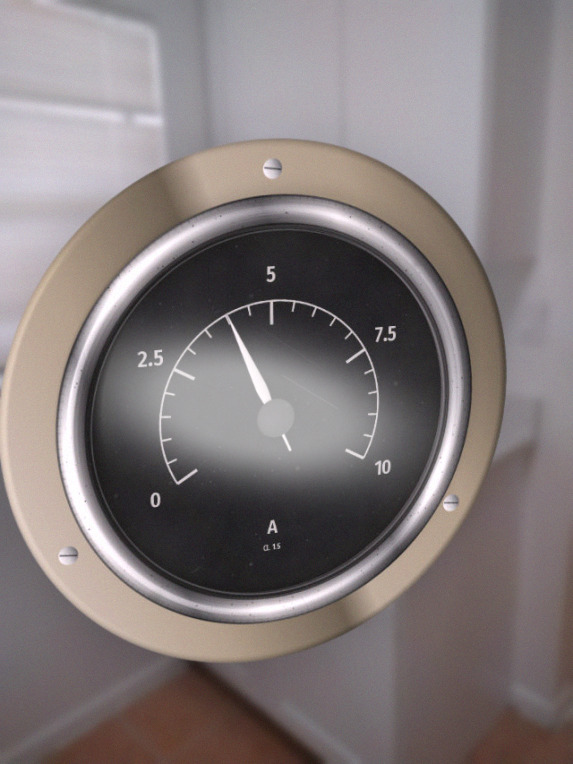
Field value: {"value": 4, "unit": "A"}
